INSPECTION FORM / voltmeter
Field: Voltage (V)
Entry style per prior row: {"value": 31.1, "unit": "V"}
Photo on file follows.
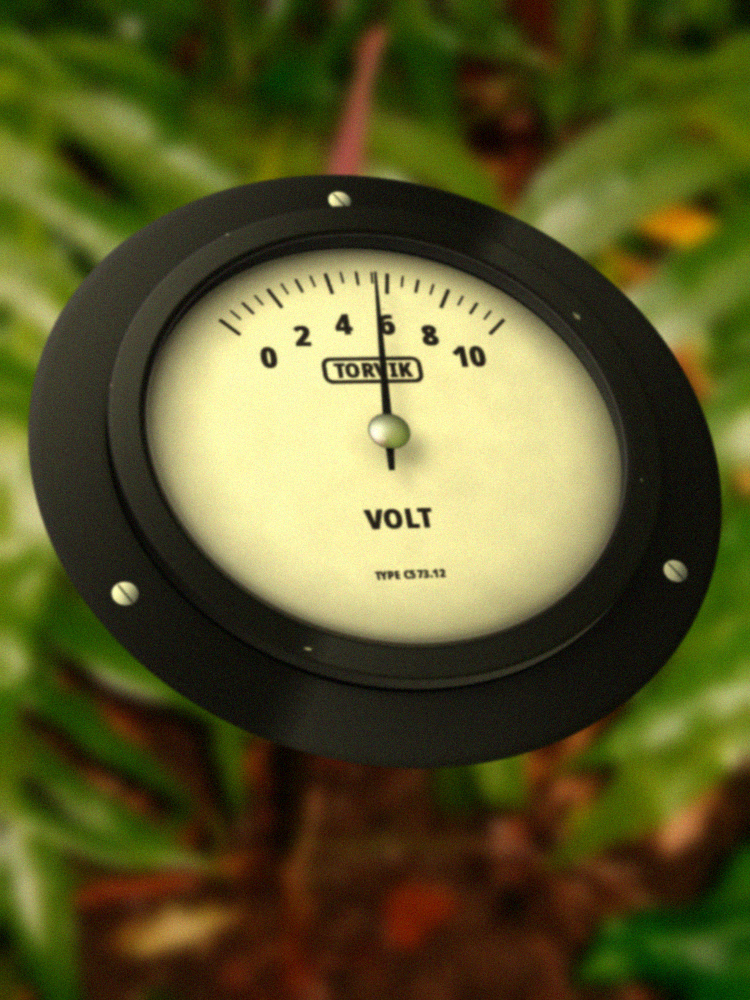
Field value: {"value": 5.5, "unit": "V"}
